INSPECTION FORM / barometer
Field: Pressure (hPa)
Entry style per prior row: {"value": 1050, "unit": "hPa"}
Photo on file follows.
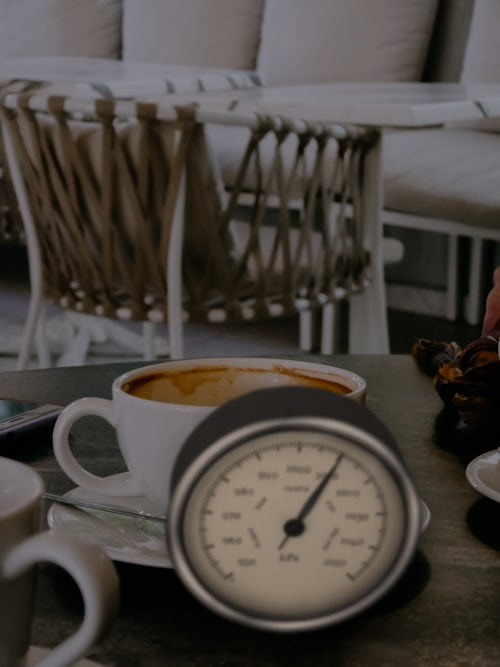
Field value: {"value": 1010, "unit": "hPa"}
